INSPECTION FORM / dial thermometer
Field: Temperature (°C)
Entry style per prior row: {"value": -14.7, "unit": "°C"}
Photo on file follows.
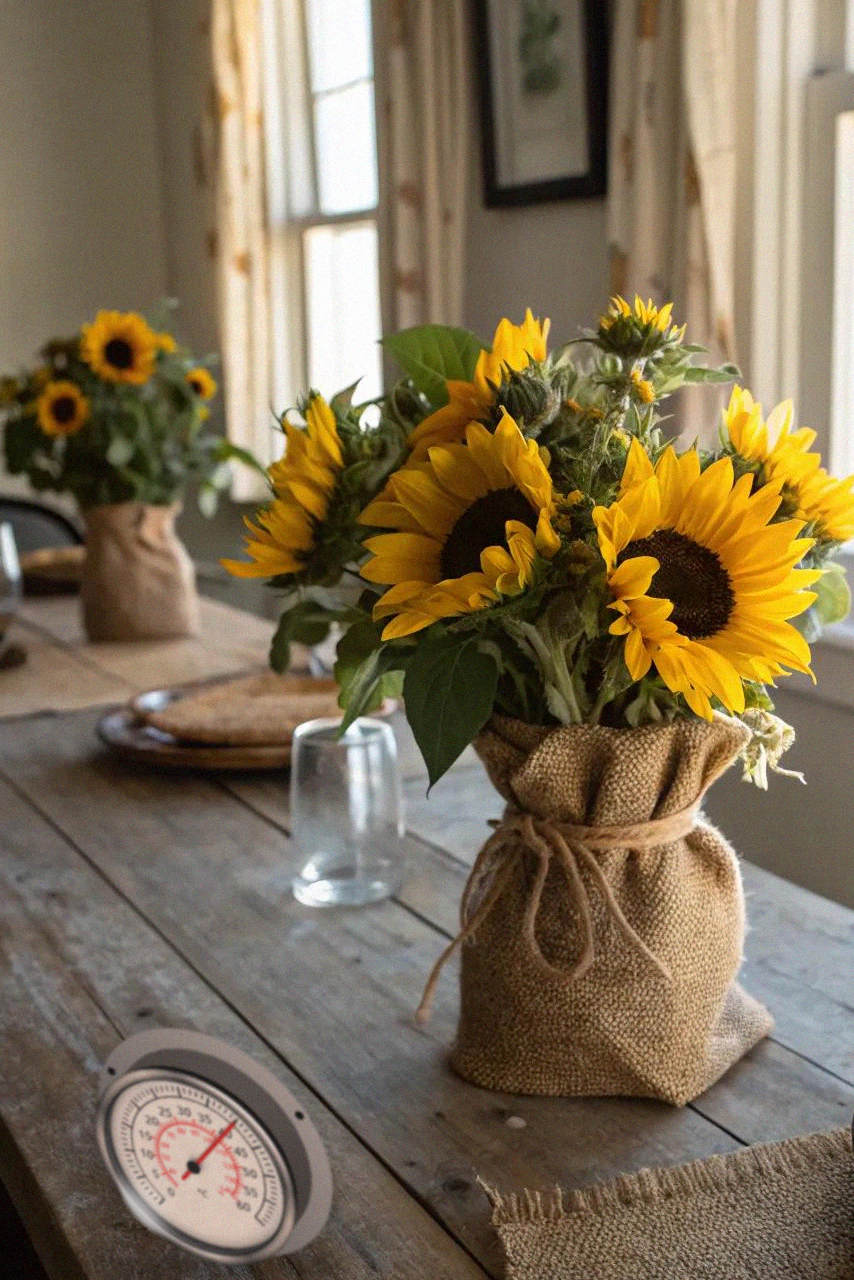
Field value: {"value": 40, "unit": "°C"}
